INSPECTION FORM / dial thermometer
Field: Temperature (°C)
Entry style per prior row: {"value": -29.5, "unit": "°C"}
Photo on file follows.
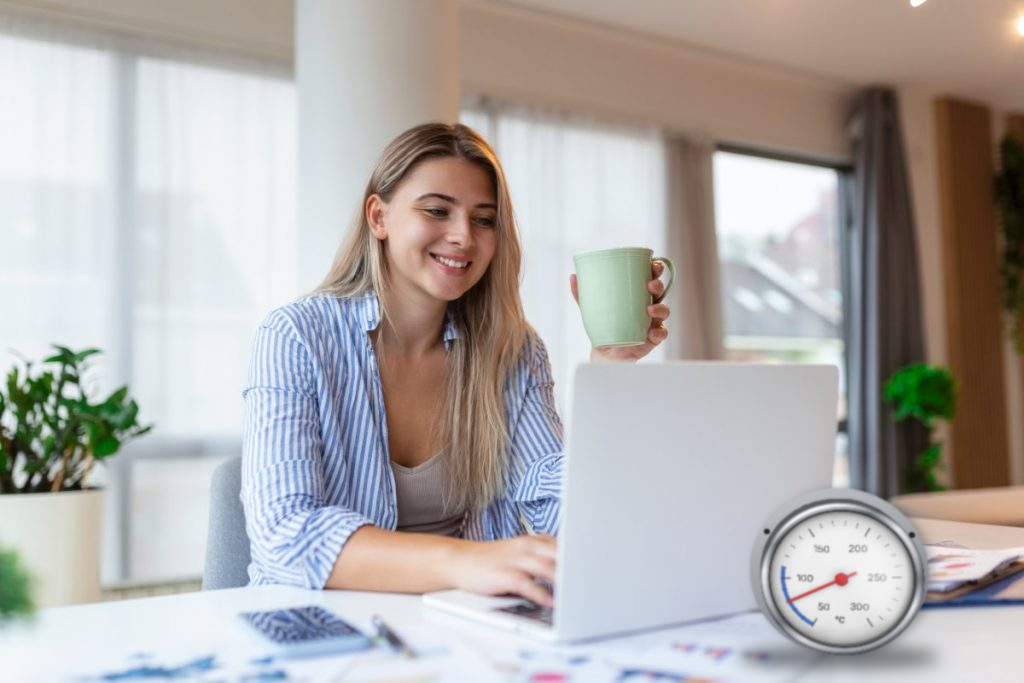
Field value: {"value": 80, "unit": "°C"}
